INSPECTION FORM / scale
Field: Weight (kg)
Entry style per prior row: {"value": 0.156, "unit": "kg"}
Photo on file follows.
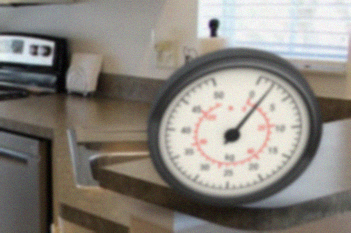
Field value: {"value": 2, "unit": "kg"}
